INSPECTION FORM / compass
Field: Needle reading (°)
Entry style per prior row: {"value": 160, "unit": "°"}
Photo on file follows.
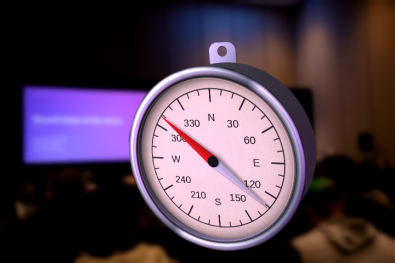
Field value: {"value": 310, "unit": "°"}
